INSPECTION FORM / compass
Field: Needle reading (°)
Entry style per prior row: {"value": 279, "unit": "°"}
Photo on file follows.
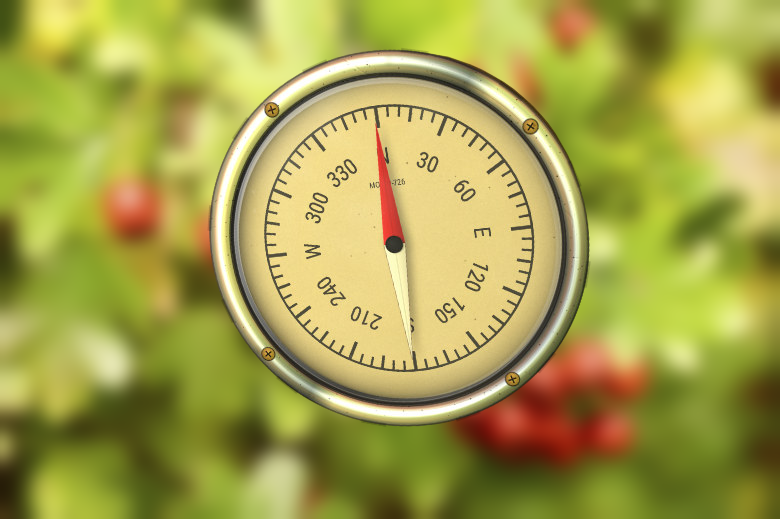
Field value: {"value": 0, "unit": "°"}
